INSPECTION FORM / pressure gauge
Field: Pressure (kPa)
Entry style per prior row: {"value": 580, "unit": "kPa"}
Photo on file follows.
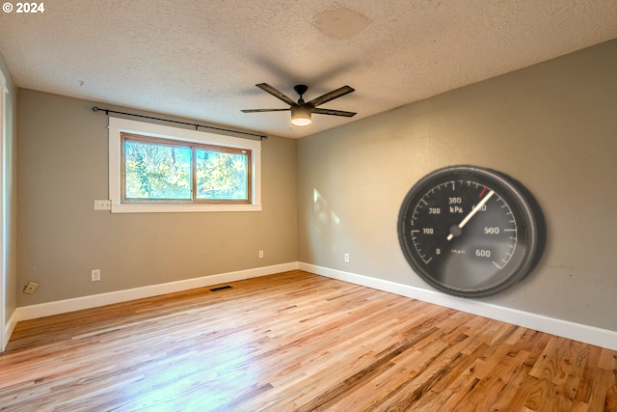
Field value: {"value": 400, "unit": "kPa"}
